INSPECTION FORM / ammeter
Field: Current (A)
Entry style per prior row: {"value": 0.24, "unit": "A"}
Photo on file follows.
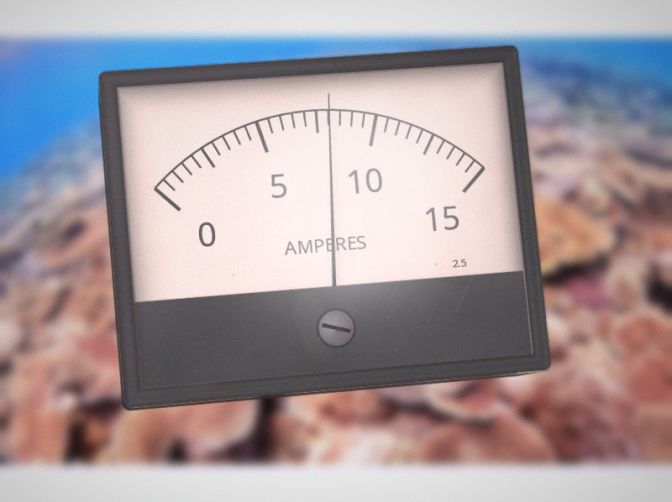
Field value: {"value": 8, "unit": "A"}
